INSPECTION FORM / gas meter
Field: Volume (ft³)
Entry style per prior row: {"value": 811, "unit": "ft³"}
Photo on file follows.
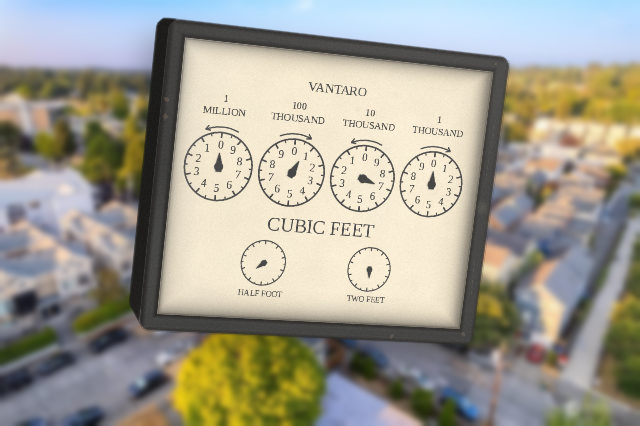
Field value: {"value": 7000, "unit": "ft³"}
